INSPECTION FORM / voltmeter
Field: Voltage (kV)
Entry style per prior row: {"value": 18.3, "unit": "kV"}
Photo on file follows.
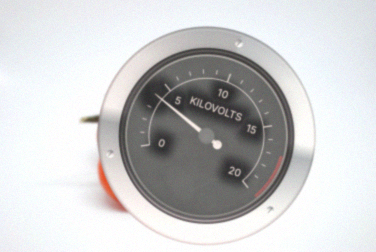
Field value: {"value": 4, "unit": "kV"}
